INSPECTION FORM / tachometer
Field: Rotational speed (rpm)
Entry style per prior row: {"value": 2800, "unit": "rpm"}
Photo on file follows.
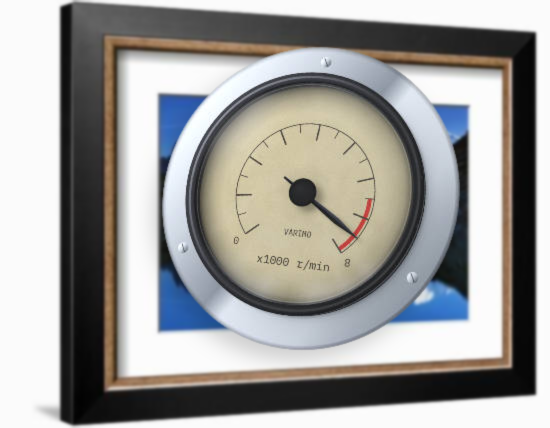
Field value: {"value": 7500, "unit": "rpm"}
